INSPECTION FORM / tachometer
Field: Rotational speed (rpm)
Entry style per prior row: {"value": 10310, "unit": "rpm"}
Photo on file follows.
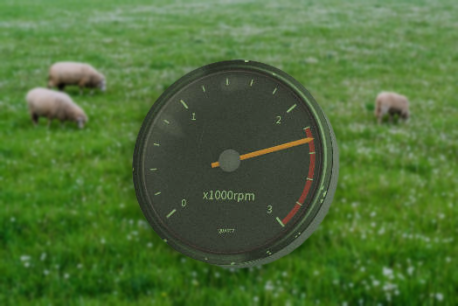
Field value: {"value": 2300, "unit": "rpm"}
